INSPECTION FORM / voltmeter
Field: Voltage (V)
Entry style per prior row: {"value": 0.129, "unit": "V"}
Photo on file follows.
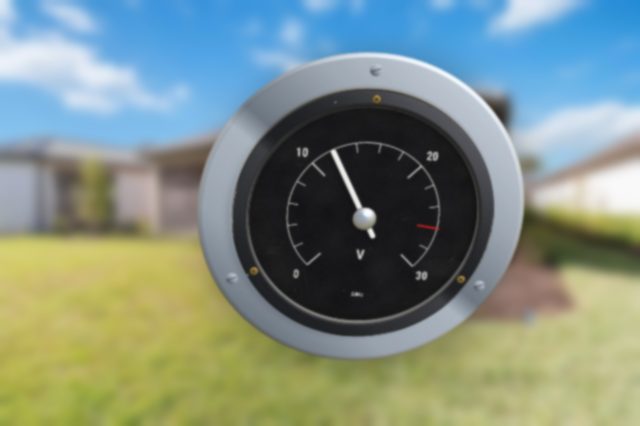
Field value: {"value": 12, "unit": "V"}
